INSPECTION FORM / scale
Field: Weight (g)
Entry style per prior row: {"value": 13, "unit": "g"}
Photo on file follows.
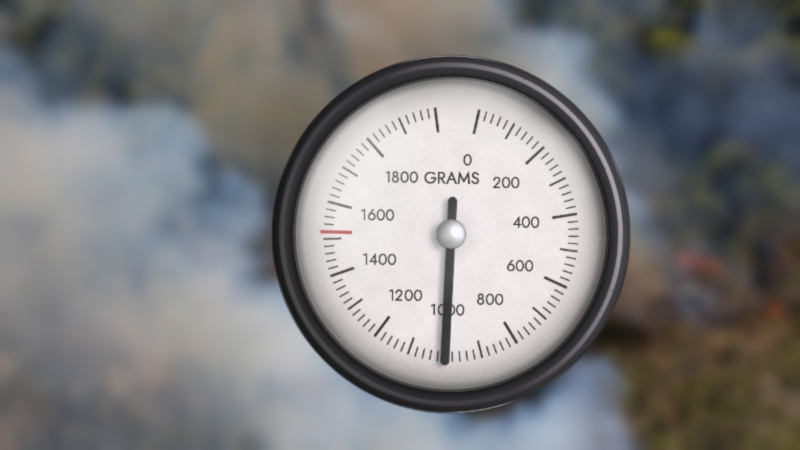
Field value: {"value": 1000, "unit": "g"}
